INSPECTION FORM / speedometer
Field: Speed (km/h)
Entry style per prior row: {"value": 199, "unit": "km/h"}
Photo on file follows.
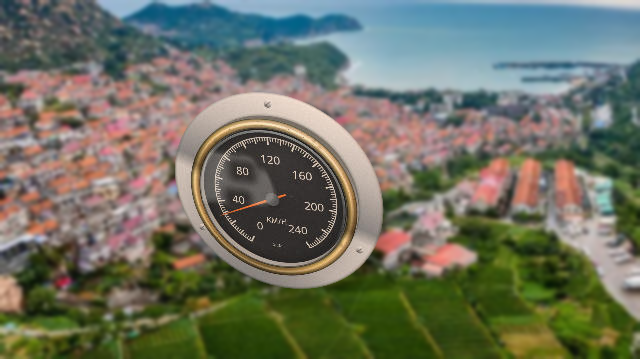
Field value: {"value": 30, "unit": "km/h"}
